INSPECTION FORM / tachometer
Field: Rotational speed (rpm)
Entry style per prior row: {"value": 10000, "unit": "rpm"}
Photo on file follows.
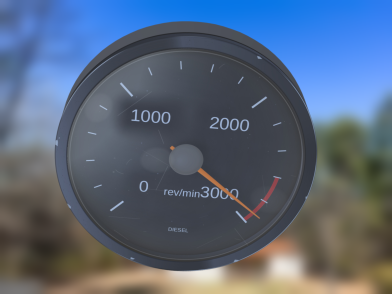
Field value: {"value": 2900, "unit": "rpm"}
